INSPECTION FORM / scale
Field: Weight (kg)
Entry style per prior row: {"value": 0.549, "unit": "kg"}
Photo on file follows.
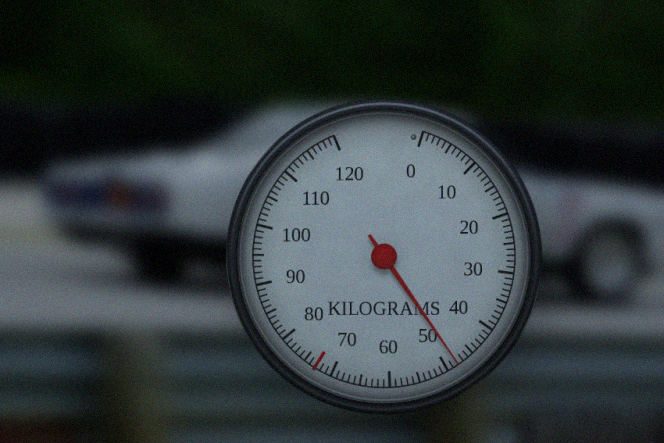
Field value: {"value": 48, "unit": "kg"}
